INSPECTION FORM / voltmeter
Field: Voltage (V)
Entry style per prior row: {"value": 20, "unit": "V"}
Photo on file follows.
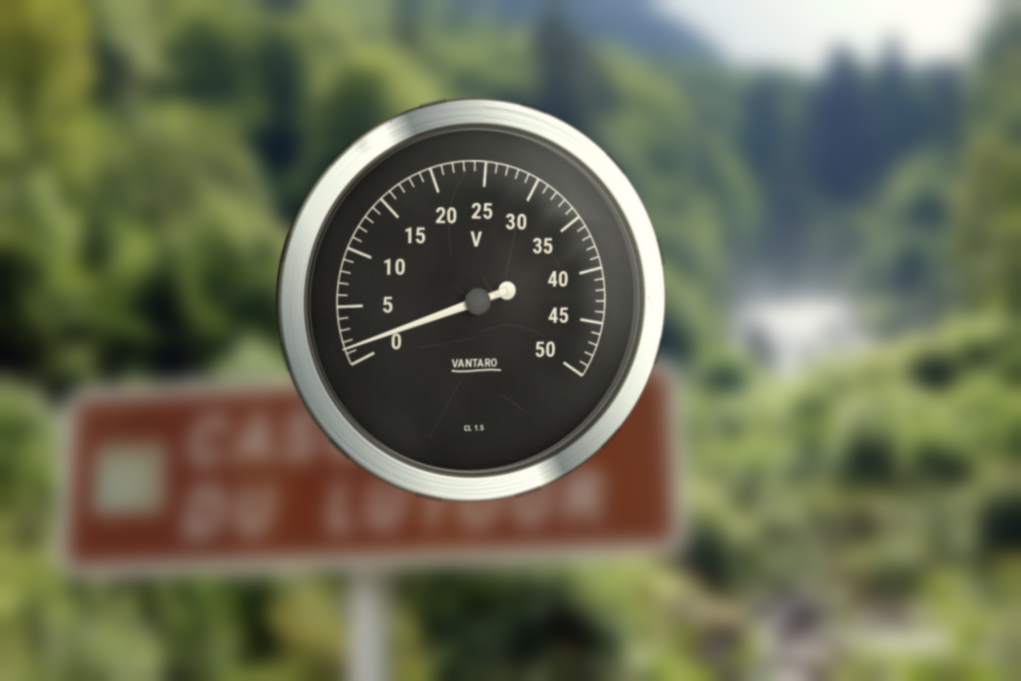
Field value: {"value": 1.5, "unit": "V"}
